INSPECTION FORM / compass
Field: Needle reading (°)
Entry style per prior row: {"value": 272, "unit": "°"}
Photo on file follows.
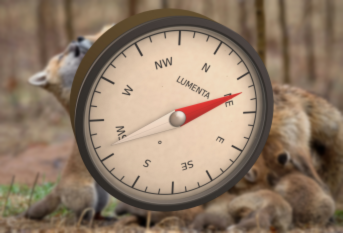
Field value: {"value": 40, "unit": "°"}
